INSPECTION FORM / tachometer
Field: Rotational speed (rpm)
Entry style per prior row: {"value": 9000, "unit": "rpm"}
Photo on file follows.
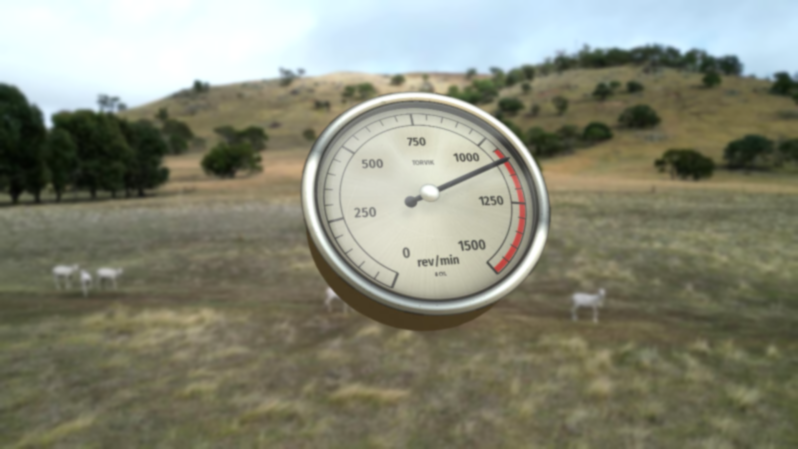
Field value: {"value": 1100, "unit": "rpm"}
